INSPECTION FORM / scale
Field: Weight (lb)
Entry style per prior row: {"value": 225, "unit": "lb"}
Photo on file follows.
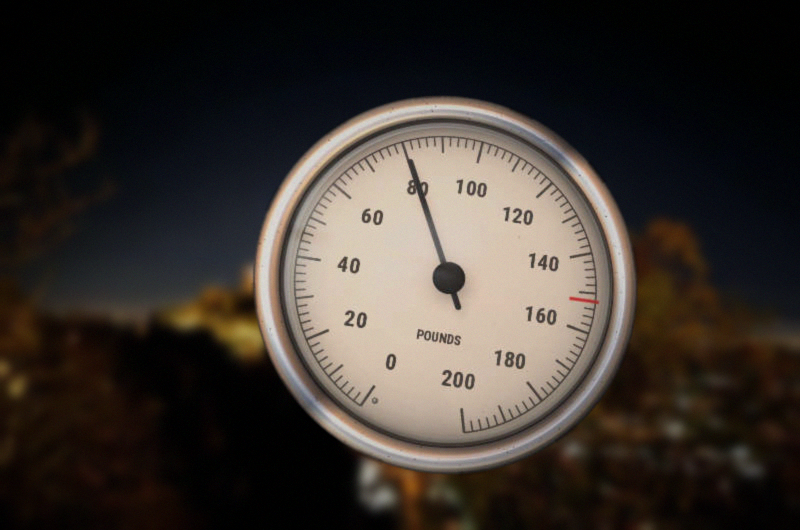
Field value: {"value": 80, "unit": "lb"}
